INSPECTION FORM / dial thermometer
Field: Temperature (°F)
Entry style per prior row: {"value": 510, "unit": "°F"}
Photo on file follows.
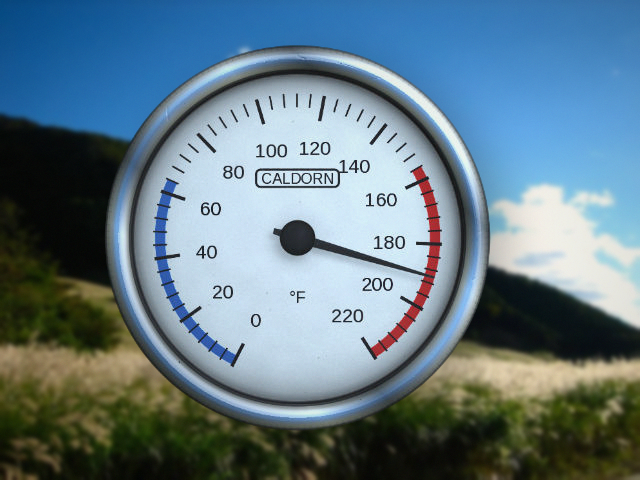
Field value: {"value": 190, "unit": "°F"}
